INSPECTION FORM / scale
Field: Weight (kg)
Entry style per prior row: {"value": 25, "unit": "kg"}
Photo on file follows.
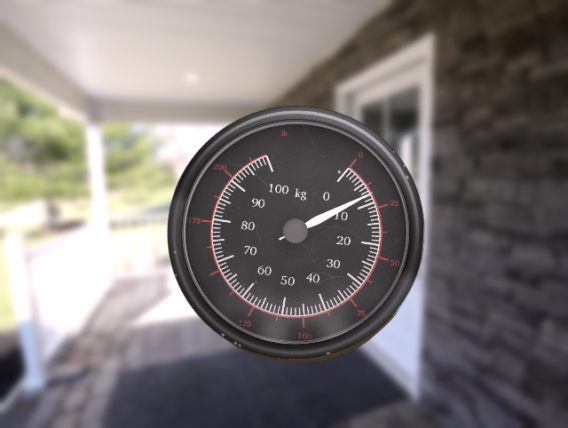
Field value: {"value": 8, "unit": "kg"}
